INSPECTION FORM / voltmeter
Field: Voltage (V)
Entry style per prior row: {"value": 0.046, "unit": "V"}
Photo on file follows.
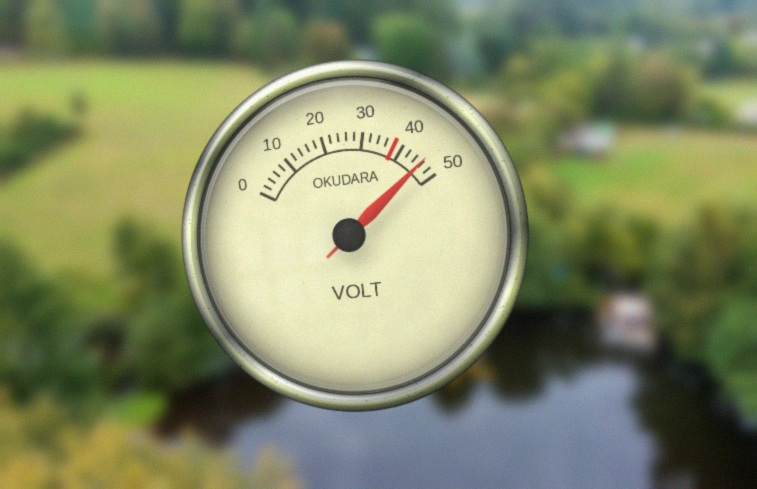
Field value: {"value": 46, "unit": "V"}
